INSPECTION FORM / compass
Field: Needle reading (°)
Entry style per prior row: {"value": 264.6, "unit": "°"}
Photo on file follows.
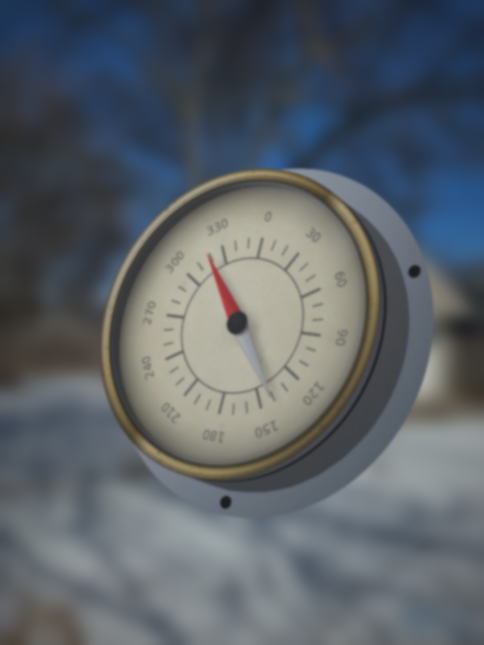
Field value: {"value": 320, "unit": "°"}
